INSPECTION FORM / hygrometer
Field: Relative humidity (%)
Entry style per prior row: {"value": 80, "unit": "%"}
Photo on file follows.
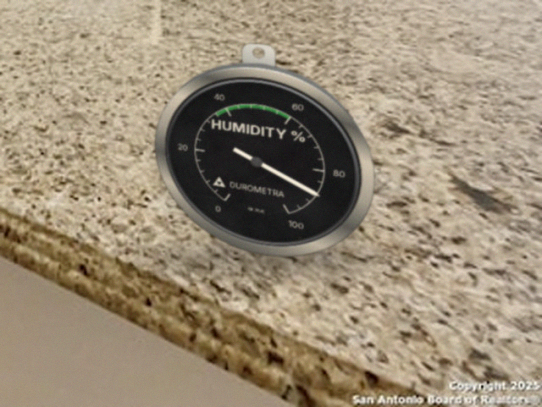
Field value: {"value": 88, "unit": "%"}
